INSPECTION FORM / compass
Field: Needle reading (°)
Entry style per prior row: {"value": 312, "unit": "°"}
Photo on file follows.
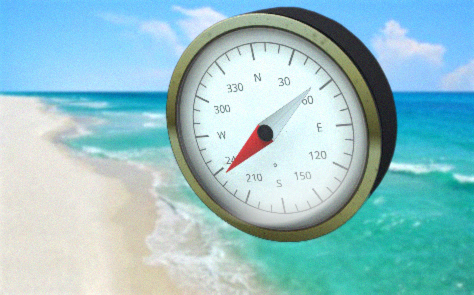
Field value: {"value": 235, "unit": "°"}
